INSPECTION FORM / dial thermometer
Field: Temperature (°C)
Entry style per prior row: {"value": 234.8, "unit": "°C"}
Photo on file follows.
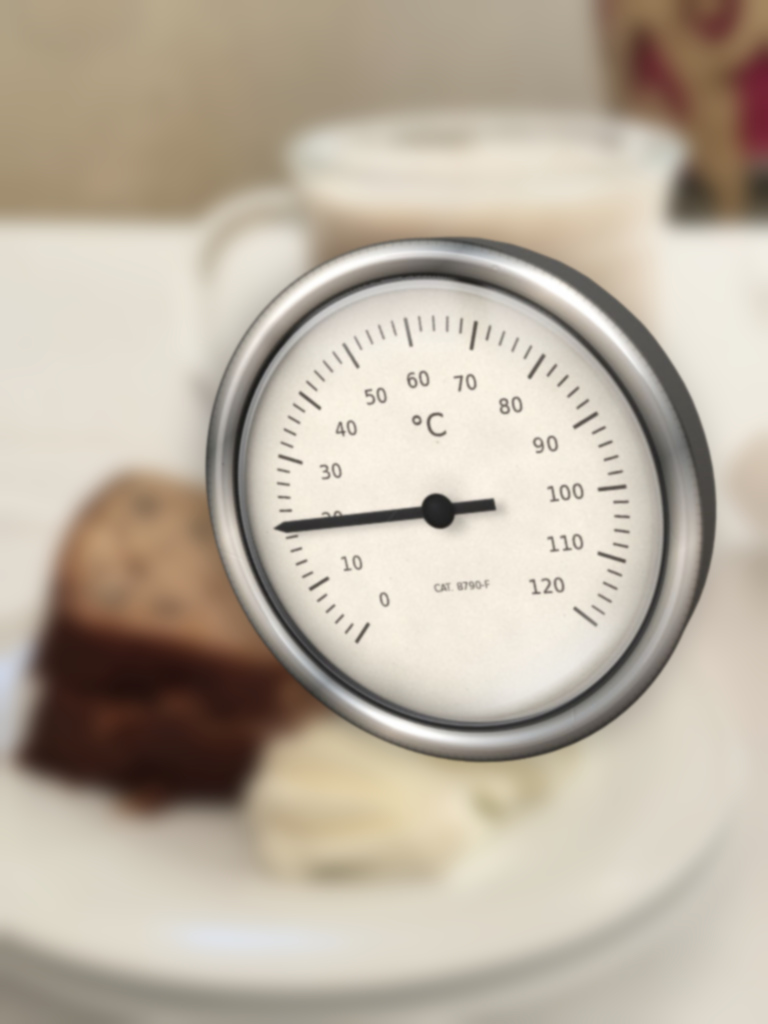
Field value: {"value": 20, "unit": "°C"}
